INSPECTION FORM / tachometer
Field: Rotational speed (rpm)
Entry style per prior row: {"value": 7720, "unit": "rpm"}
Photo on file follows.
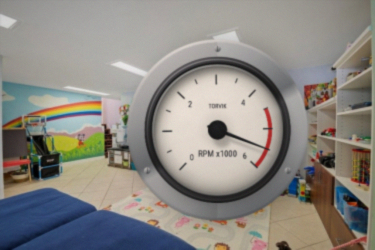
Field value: {"value": 5500, "unit": "rpm"}
